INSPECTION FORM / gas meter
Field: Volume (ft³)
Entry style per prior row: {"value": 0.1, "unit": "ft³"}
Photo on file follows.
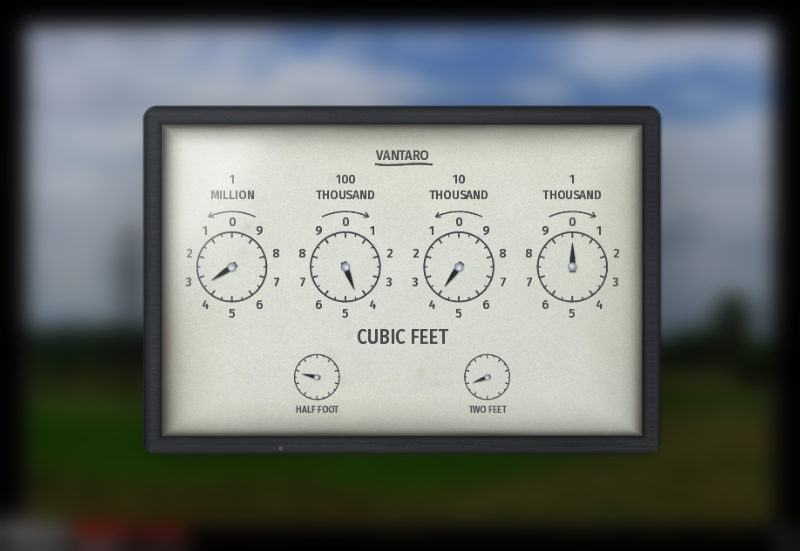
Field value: {"value": 344000, "unit": "ft³"}
